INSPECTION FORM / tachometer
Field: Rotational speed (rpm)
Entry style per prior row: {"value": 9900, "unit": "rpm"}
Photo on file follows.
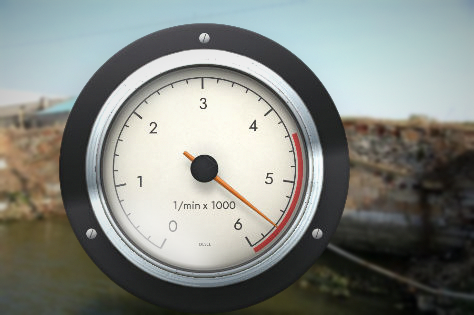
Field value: {"value": 5600, "unit": "rpm"}
